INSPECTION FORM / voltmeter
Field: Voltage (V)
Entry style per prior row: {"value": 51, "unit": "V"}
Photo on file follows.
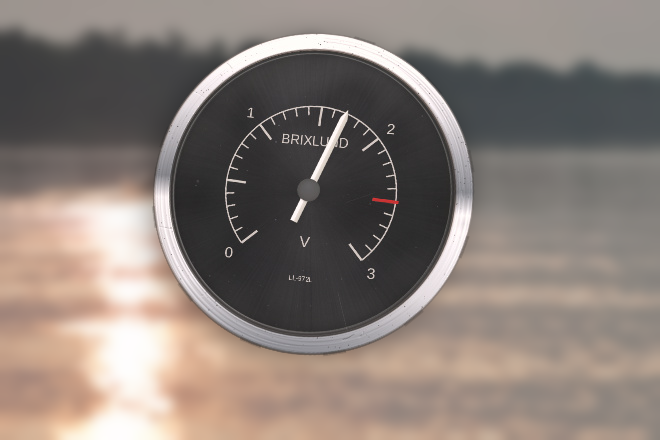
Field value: {"value": 1.7, "unit": "V"}
